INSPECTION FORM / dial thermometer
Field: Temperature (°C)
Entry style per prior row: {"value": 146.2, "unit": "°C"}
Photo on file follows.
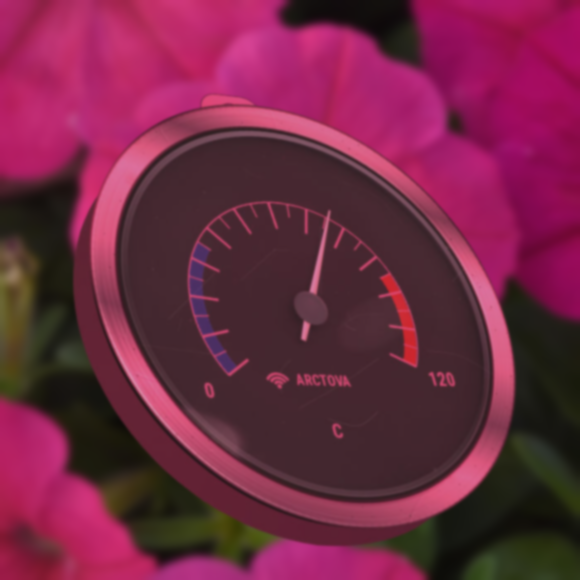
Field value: {"value": 75, "unit": "°C"}
